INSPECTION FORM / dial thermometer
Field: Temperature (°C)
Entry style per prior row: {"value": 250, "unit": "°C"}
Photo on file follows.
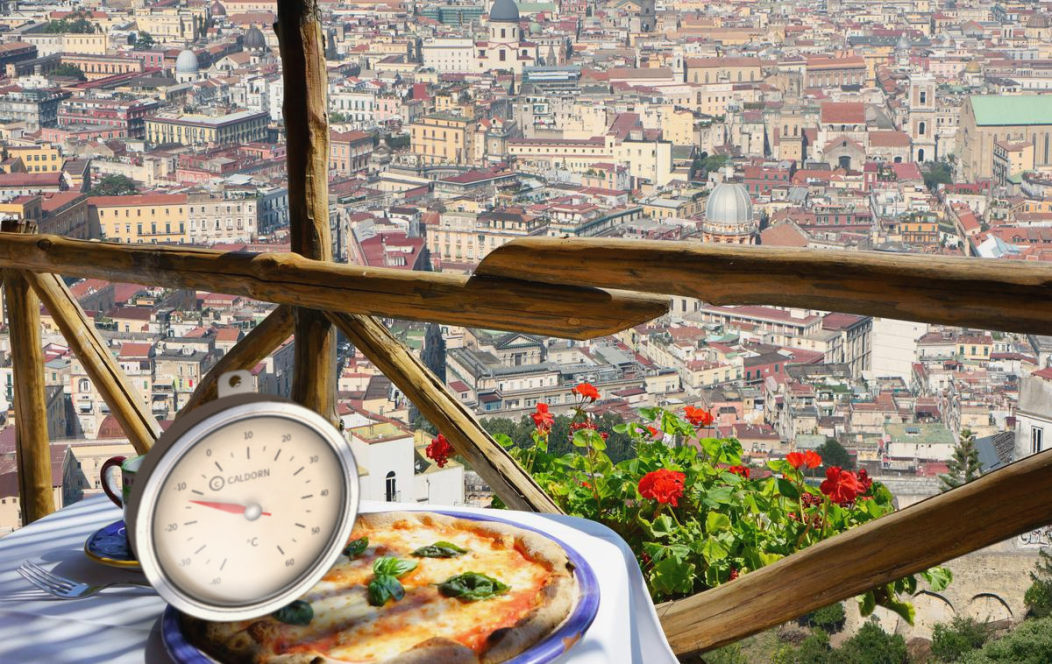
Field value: {"value": -12.5, "unit": "°C"}
